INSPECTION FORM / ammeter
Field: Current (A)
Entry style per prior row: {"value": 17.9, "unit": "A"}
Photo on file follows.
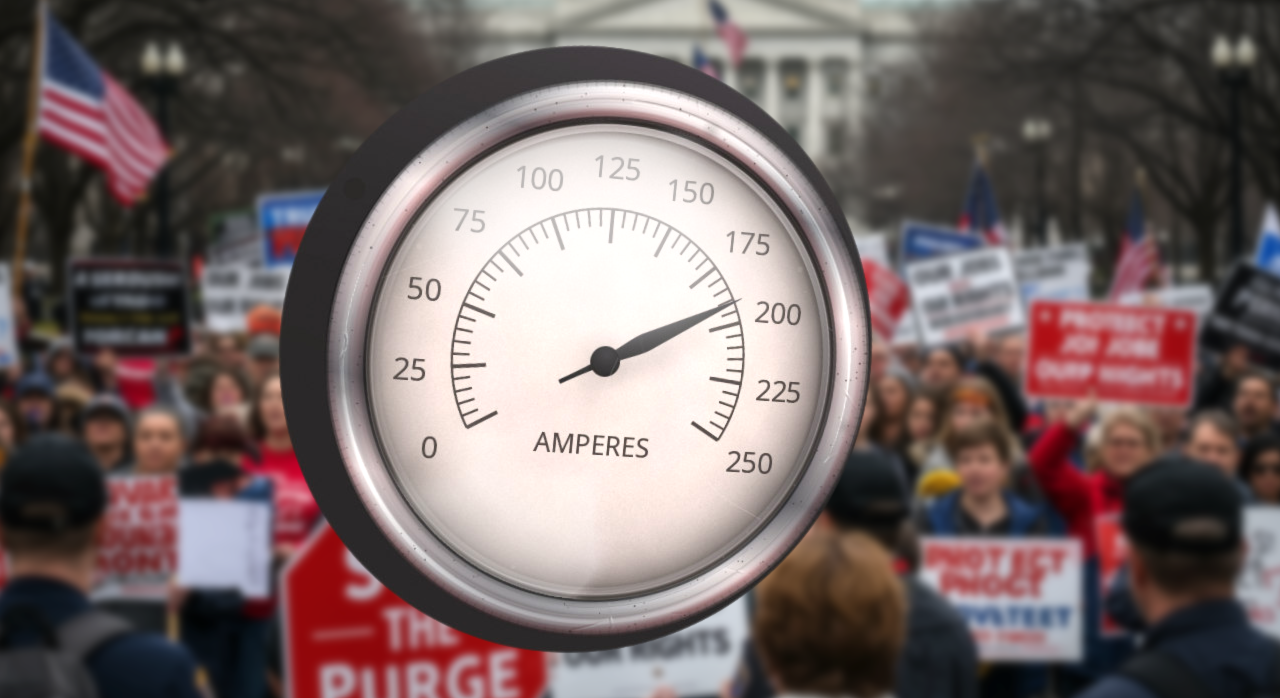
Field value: {"value": 190, "unit": "A"}
